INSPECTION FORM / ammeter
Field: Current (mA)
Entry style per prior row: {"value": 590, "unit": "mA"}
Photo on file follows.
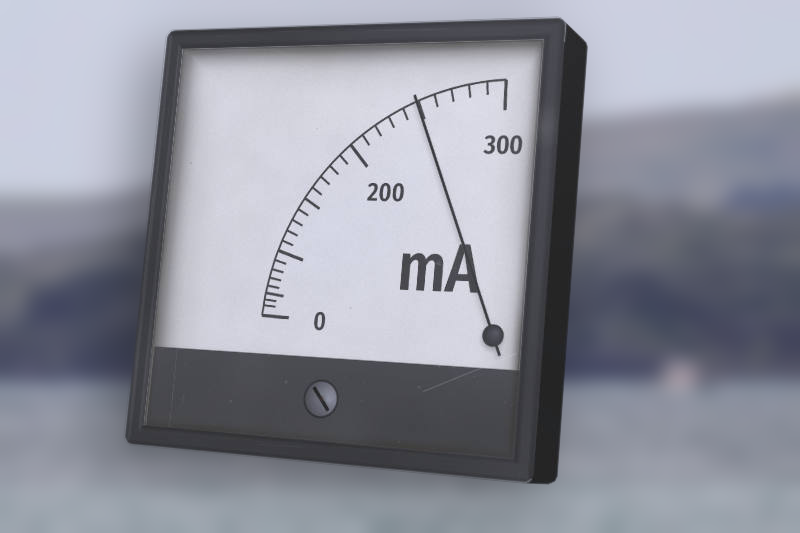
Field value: {"value": 250, "unit": "mA"}
